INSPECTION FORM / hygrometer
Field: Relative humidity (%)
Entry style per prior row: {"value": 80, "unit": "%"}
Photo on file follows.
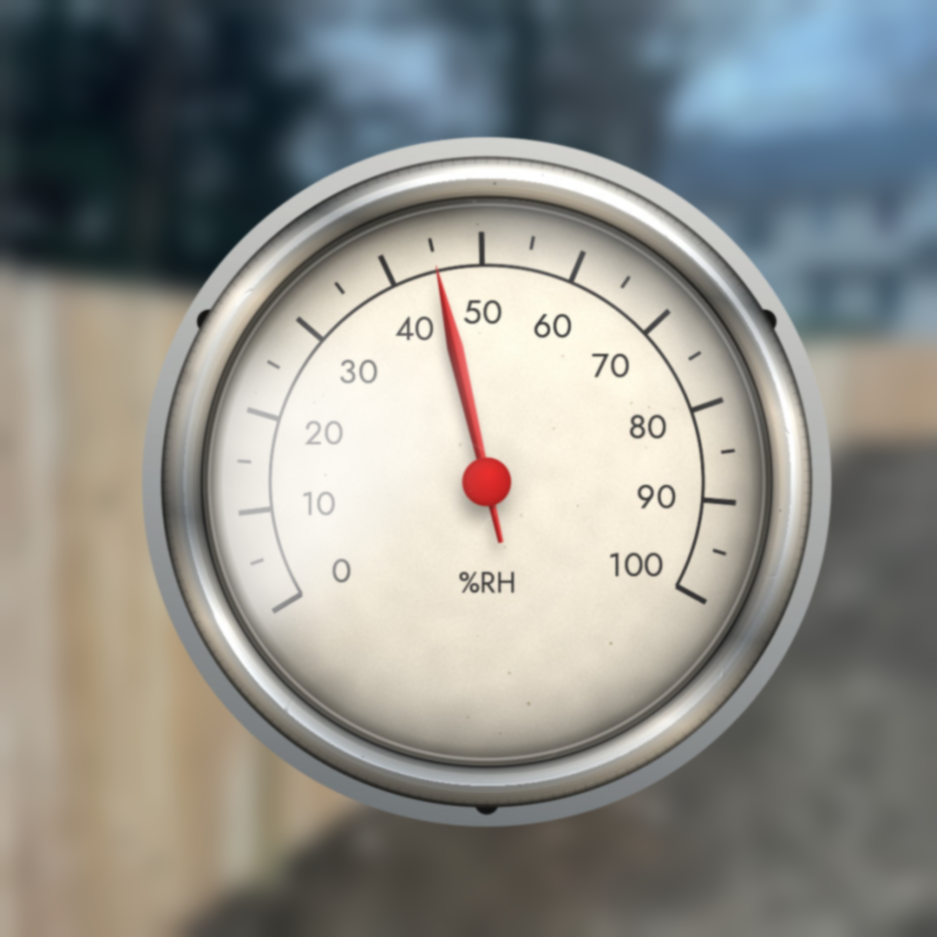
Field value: {"value": 45, "unit": "%"}
